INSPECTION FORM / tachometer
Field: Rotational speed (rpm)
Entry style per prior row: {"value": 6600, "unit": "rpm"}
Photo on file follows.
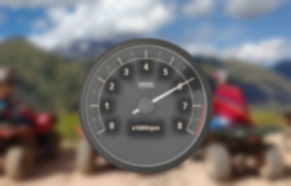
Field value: {"value": 6000, "unit": "rpm"}
